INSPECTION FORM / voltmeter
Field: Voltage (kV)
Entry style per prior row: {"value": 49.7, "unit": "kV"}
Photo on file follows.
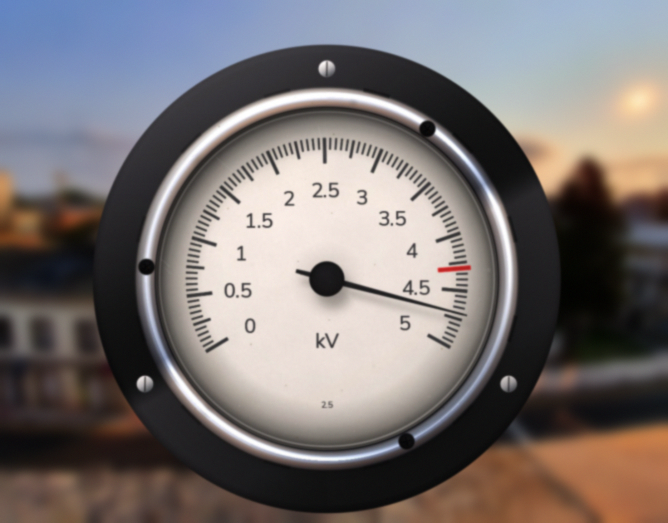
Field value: {"value": 4.7, "unit": "kV"}
